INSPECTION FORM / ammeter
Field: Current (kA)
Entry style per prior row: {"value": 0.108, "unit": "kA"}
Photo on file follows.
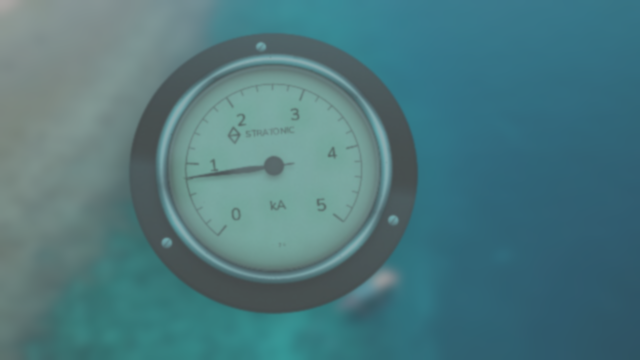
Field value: {"value": 0.8, "unit": "kA"}
